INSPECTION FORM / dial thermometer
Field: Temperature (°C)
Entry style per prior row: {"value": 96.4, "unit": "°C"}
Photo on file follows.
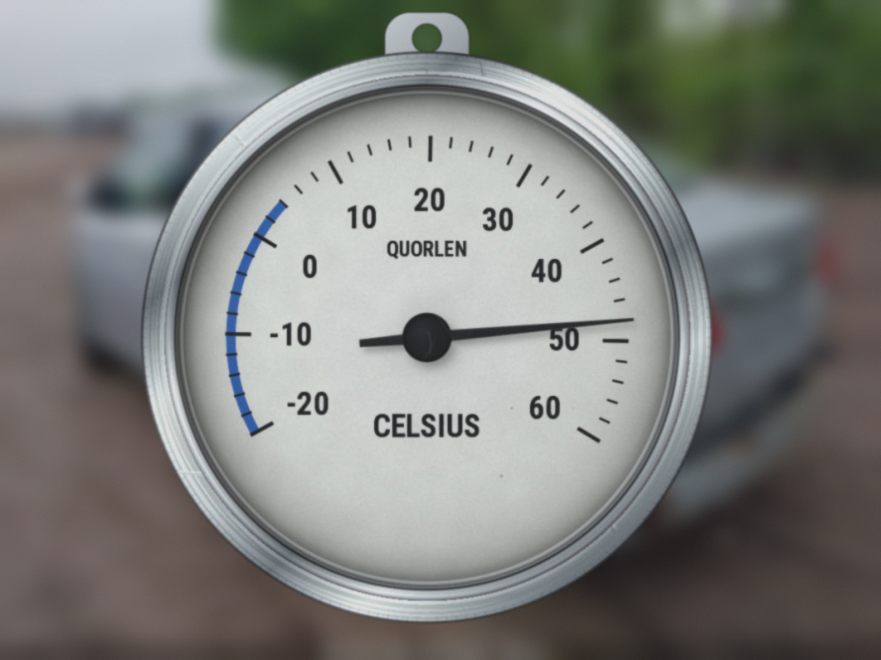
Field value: {"value": 48, "unit": "°C"}
